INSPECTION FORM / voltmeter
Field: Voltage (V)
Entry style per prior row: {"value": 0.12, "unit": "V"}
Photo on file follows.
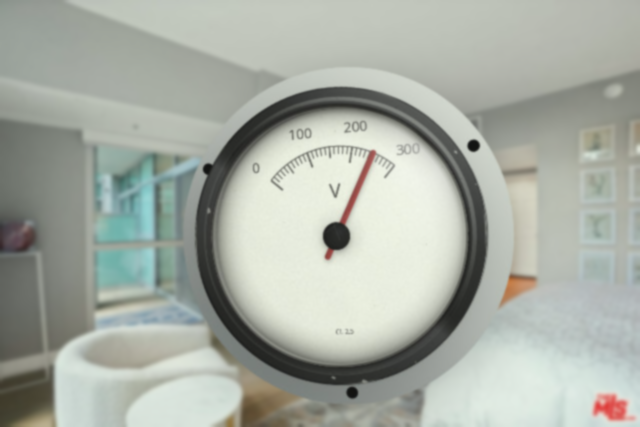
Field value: {"value": 250, "unit": "V"}
